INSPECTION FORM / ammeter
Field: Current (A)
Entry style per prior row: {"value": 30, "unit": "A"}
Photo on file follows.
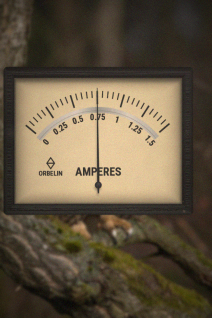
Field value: {"value": 0.75, "unit": "A"}
